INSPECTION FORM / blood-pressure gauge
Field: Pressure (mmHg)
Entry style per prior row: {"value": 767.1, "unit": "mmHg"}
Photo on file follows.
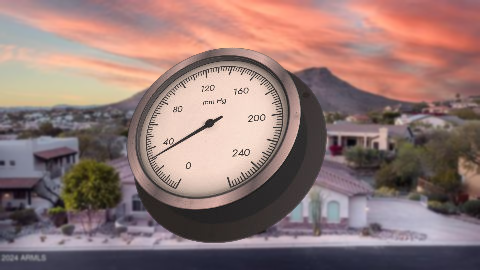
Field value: {"value": 30, "unit": "mmHg"}
